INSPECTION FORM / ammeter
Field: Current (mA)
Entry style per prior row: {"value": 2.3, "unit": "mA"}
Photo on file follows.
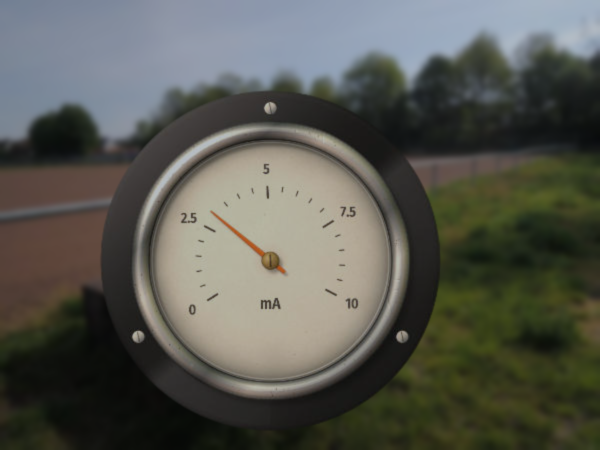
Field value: {"value": 3, "unit": "mA"}
